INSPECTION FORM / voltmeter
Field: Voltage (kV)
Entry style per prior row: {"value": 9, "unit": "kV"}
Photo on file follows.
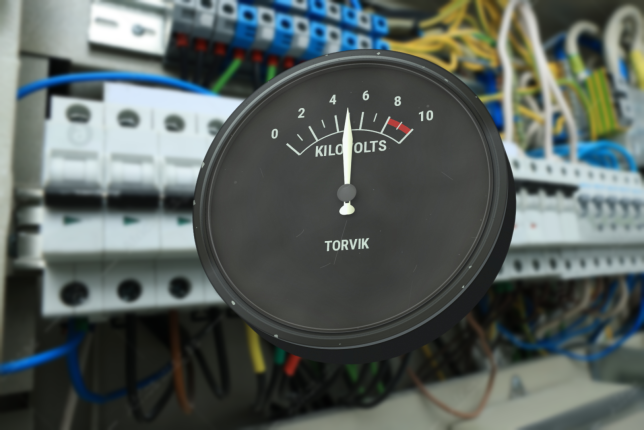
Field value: {"value": 5, "unit": "kV"}
